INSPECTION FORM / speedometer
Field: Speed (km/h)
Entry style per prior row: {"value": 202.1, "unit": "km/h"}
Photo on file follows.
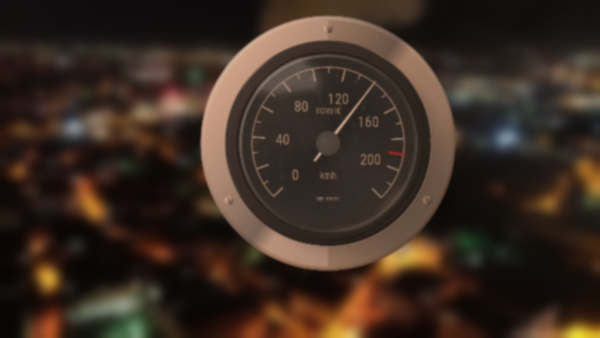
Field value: {"value": 140, "unit": "km/h"}
